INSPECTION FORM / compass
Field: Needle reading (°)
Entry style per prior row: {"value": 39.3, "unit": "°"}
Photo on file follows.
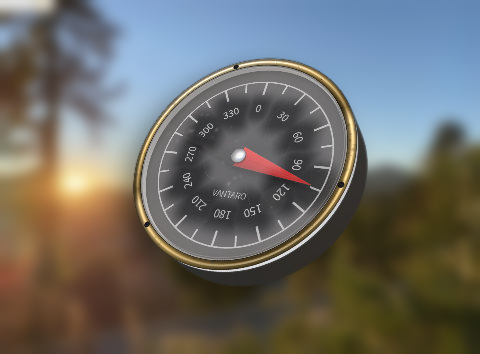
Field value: {"value": 105, "unit": "°"}
